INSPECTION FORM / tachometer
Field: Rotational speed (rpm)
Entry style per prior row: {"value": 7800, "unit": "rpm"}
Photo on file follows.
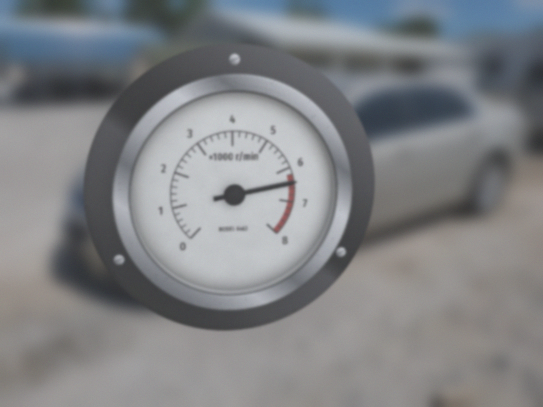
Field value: {"value": 6400, "unit": "rpm"}
